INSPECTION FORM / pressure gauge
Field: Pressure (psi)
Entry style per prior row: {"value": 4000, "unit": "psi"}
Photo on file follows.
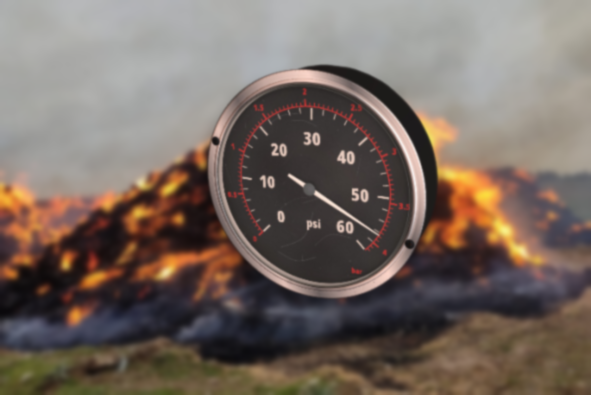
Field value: {"value": 56, "unit": "psi"}
